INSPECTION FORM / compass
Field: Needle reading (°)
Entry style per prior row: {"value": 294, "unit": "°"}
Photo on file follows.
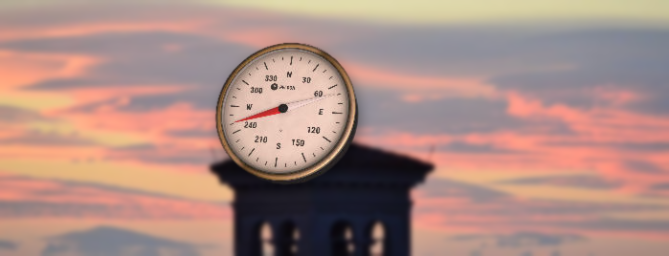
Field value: {"value": 250, "unit": "°"}
